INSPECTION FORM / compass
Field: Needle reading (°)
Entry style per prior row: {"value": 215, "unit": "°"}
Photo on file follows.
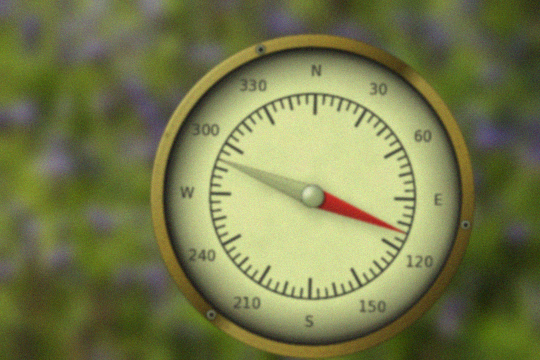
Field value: {"value": 110, "unit": "°"}
